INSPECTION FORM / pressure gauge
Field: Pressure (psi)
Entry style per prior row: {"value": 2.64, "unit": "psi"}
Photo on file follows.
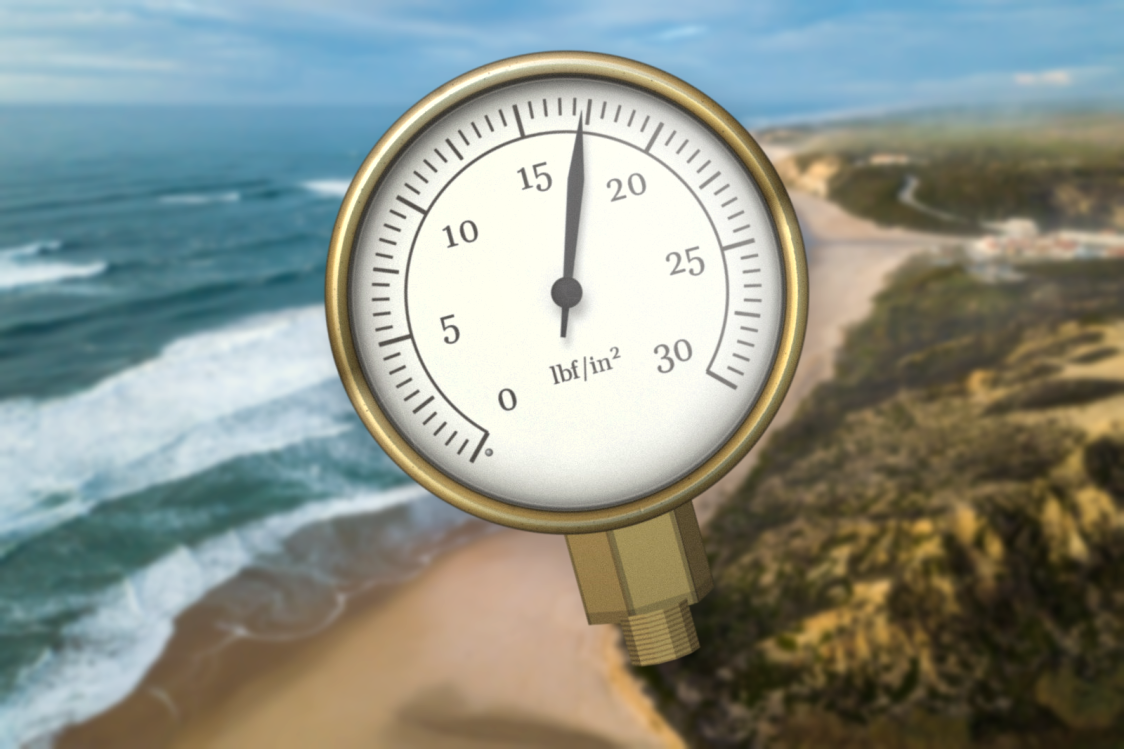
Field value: {"value": 17.25, "unit": "psi"}
